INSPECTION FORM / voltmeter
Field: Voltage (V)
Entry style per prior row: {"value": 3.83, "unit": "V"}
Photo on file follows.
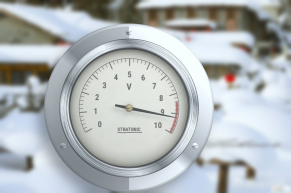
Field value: {"value": 9.2, "unit": "V"}
